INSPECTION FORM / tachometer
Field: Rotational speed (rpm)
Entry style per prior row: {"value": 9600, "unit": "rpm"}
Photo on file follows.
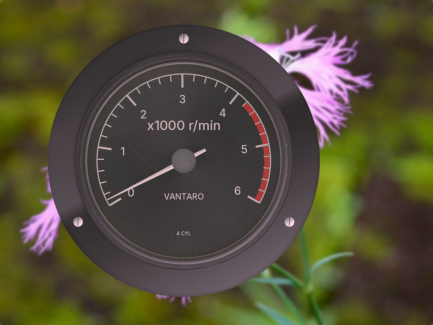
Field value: {"value": 100, "unit": "rpm"}
